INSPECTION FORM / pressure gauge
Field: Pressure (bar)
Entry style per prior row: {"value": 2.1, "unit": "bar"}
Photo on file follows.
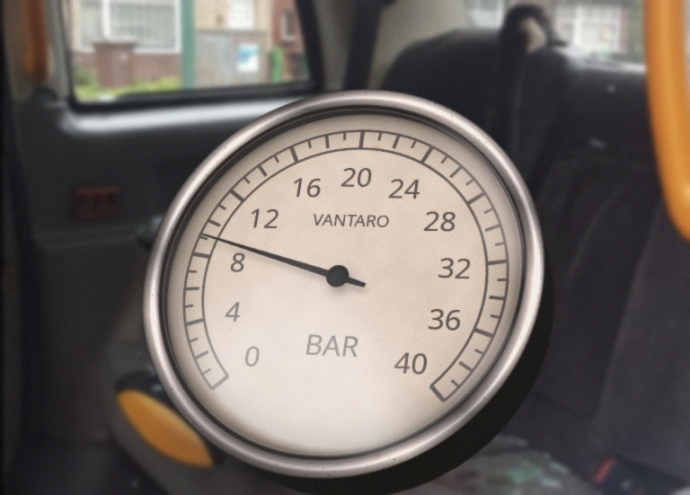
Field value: {"value": 9, "unit": "bar"}
